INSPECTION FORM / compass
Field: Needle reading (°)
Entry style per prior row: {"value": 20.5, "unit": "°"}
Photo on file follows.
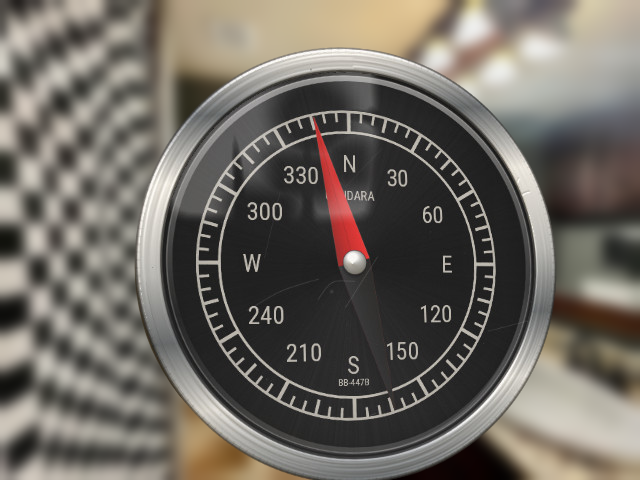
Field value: {"value": 345, "unit": "°"}
